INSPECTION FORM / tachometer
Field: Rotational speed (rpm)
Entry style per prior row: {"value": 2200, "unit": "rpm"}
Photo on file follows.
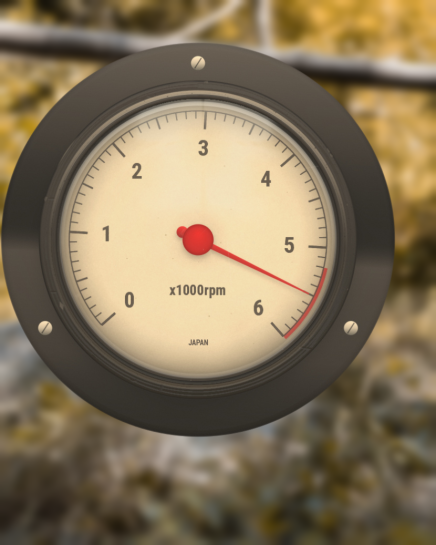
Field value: {"value": 5500, "unit": "rpm"}
